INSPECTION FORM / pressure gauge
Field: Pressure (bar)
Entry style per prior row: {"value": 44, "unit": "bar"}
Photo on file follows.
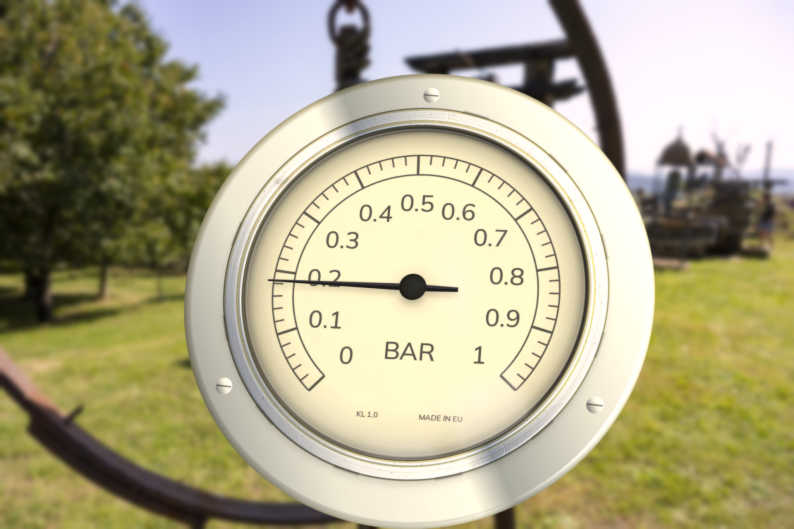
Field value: {"value": 0.18, "unit": "bar"}
